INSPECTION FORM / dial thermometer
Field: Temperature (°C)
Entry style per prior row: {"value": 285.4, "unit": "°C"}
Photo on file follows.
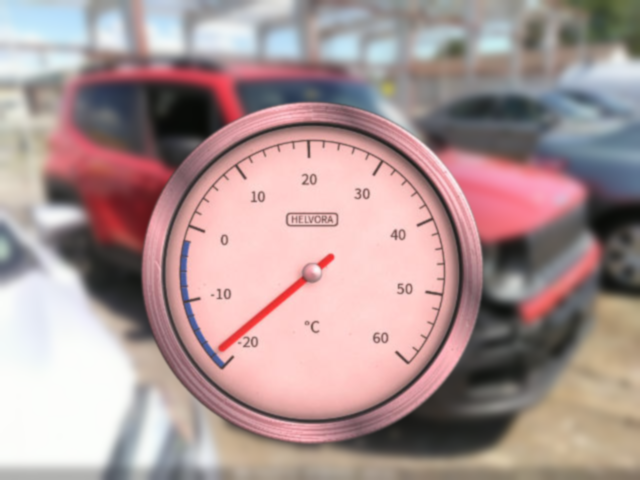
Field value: {"value": -18, "unit": "°C"}
